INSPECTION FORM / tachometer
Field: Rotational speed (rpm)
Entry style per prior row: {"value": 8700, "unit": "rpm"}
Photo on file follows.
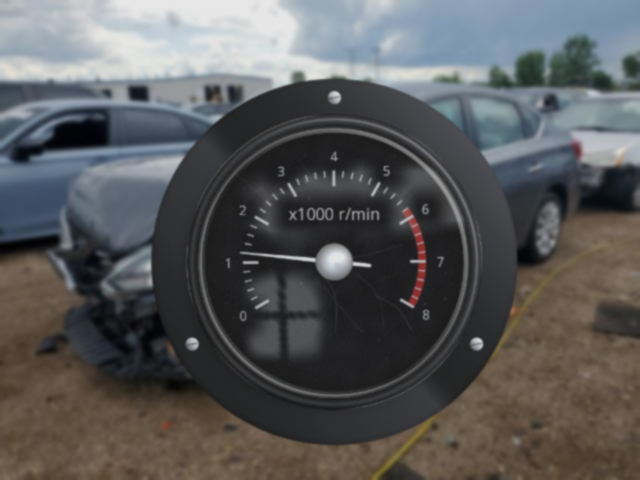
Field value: {"value": 1200, "unit": "rpm"}
